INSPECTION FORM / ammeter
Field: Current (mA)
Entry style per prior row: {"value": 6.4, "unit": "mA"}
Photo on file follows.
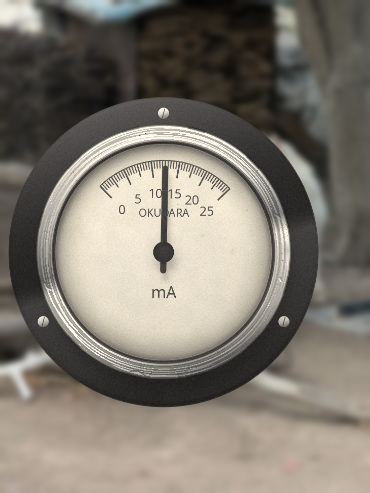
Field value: {"value": 12.5, "unit": "mA"}
